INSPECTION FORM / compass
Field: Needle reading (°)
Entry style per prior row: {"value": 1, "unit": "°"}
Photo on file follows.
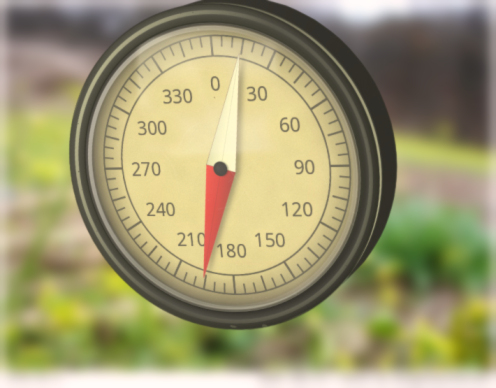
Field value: {"value": 195, "unit": "°"}
